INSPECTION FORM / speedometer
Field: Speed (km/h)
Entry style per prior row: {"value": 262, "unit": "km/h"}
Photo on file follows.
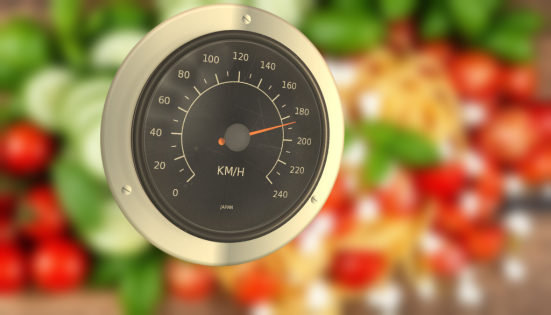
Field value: {"value": 185, "unit": "km/h"}
